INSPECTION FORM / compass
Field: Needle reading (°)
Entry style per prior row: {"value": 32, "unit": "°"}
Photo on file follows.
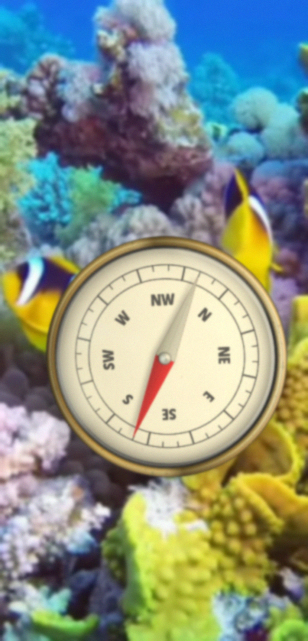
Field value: {"value": 160, "unit": "°"}
